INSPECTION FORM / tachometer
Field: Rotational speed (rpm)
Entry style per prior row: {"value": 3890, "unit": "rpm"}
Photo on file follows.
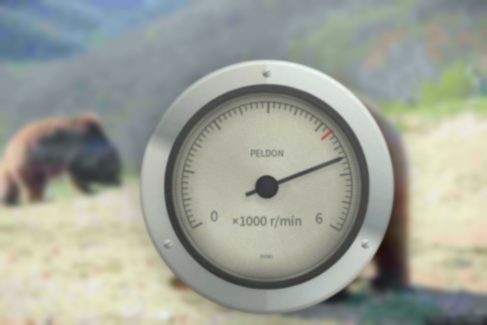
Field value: {"value": 4700, "unit": "rpm"}
